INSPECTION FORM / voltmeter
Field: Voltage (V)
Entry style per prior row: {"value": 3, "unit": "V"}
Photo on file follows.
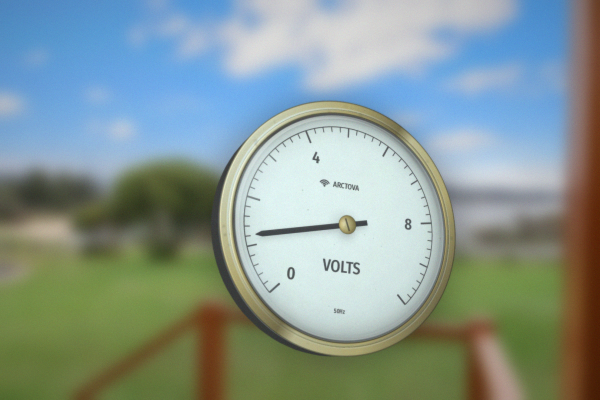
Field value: {"value": 1.2, "unit": "V"}
